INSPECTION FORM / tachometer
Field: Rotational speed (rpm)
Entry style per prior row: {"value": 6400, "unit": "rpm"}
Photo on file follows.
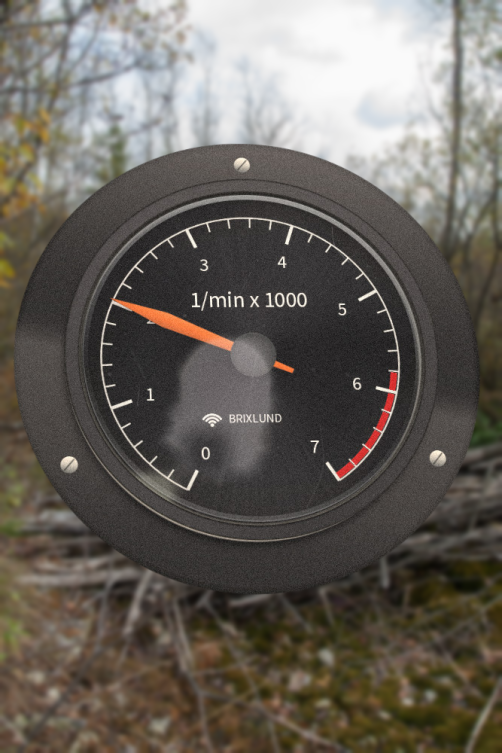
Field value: {"value": 2000, "unit": "rpm"}
